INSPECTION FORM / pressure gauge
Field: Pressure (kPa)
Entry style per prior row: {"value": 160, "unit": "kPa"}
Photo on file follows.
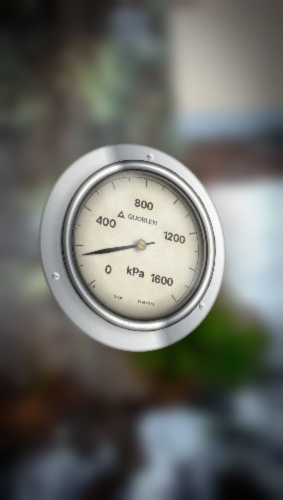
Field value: {"value": 150, "unit": "kPa"}
